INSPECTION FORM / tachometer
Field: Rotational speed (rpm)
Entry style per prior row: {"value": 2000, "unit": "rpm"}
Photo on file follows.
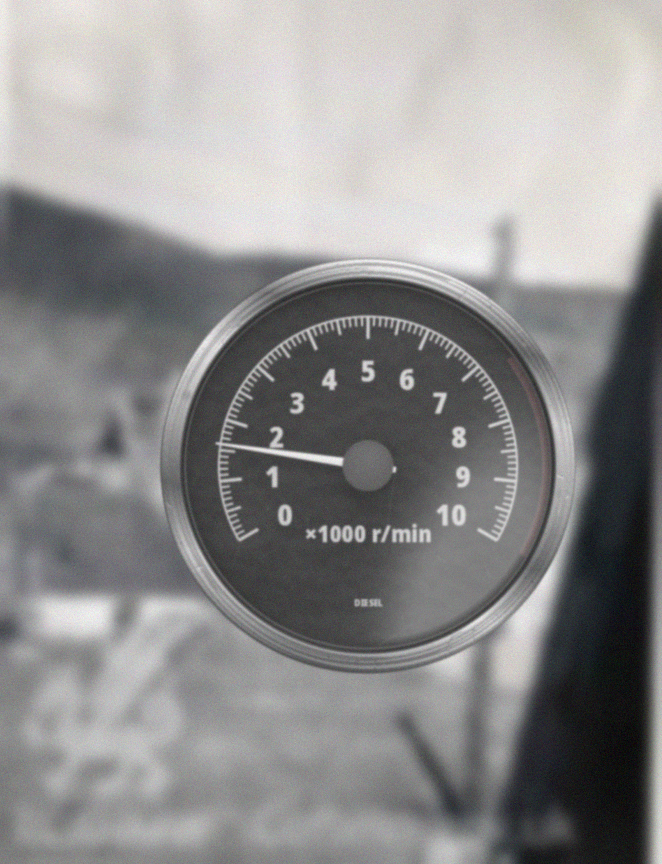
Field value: {"value": 1600, "unit": "rpm"}
